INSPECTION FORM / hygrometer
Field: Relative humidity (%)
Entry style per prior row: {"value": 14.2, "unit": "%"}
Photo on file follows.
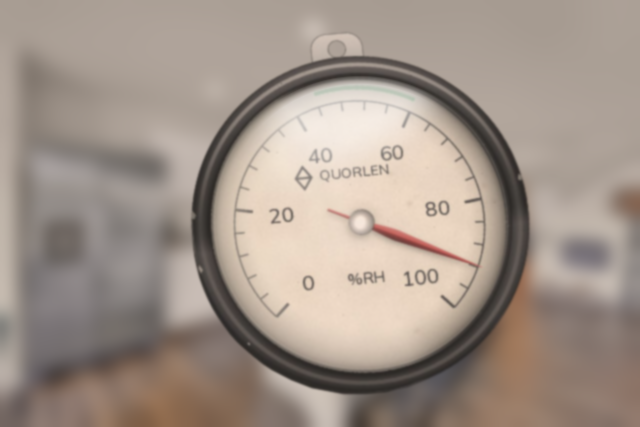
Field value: {"value": 92, "unit": "%"}
